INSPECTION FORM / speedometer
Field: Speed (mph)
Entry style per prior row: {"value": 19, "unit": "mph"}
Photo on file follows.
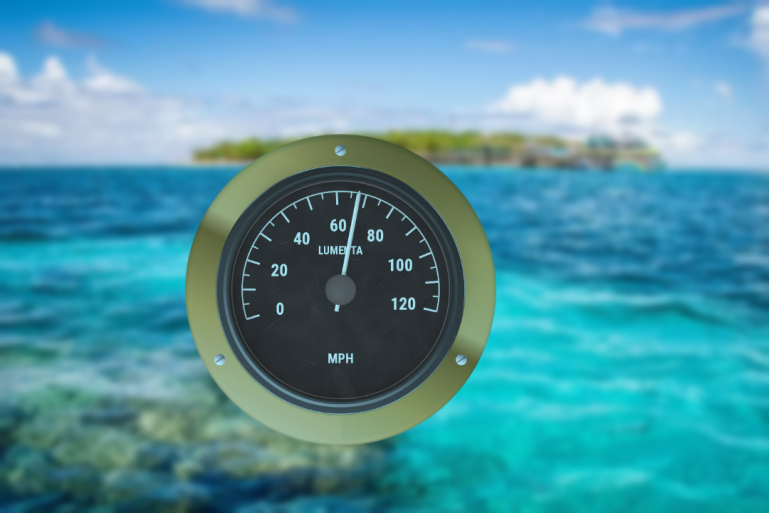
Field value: {"value": 67.5, "unit": "mph"}
